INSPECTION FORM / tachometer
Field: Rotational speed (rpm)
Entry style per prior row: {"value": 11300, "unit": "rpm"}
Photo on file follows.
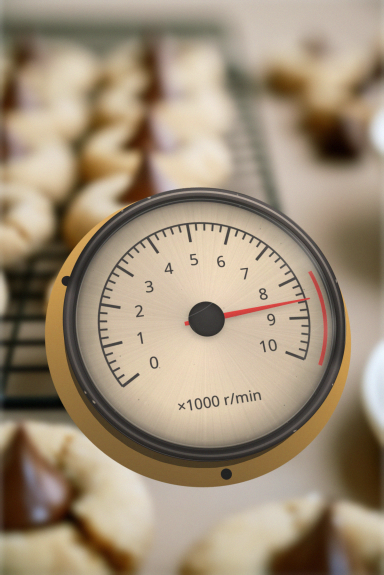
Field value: {"value": 8600, "unit": "rpm"}
